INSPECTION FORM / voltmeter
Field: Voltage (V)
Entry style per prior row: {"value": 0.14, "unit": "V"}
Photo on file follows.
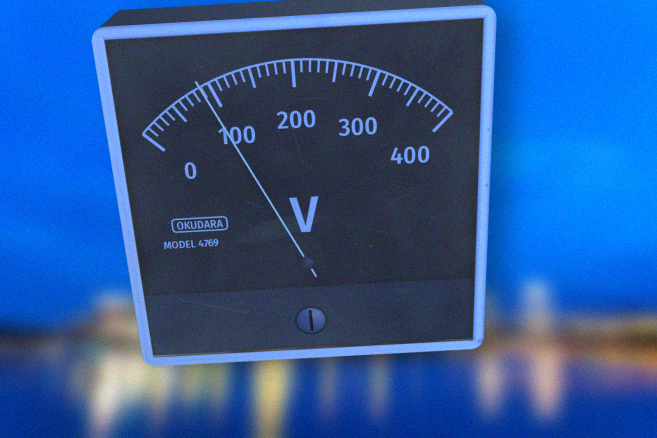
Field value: {"value": 90, "unit": "V"}
